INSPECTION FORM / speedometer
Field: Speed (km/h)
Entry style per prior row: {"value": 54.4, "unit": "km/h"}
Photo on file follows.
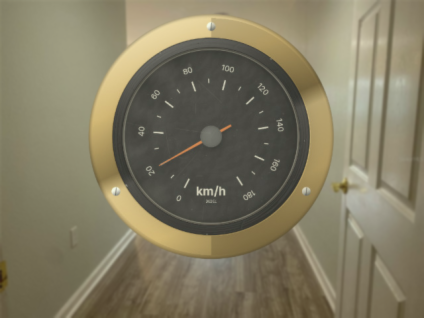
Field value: {"value": 20, "unit": "km/h"}
